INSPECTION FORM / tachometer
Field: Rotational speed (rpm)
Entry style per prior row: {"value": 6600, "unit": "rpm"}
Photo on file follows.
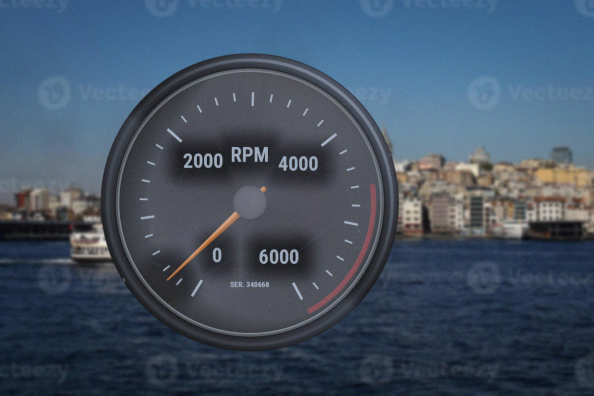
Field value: {"value": 300, "unit": "rpm"}
